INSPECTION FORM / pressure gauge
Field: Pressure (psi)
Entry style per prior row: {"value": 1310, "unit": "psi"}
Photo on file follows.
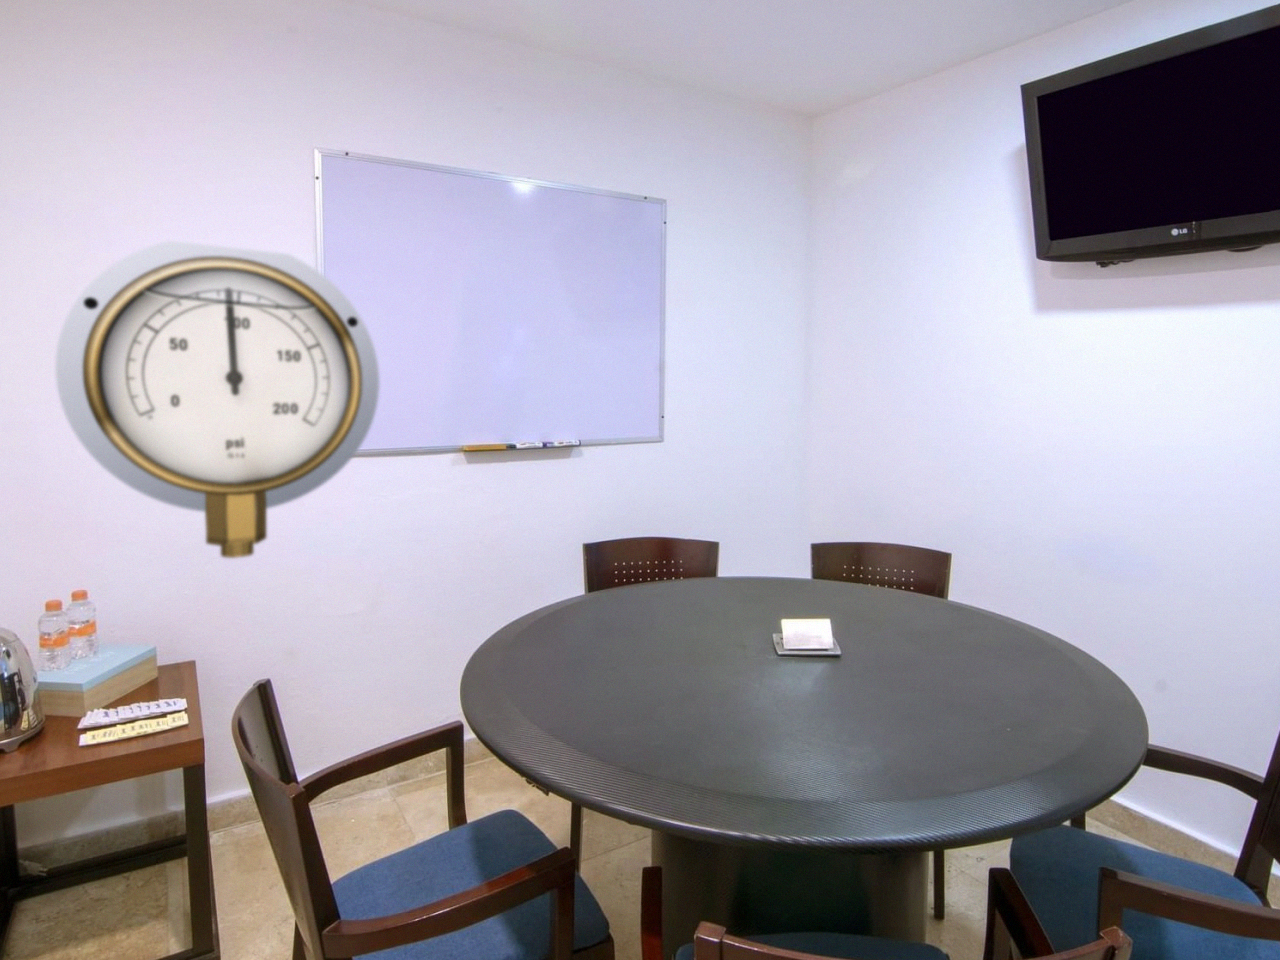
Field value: {"value": 95, "unit": "psi"}
